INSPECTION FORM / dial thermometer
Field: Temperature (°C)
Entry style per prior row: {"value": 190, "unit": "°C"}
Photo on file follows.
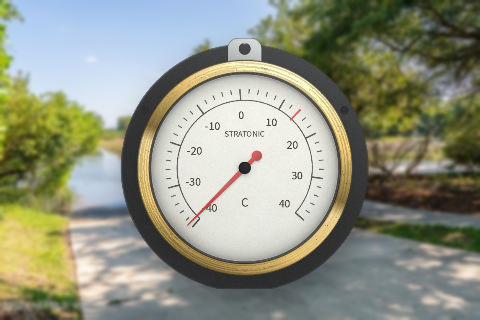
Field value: {"value": -39, "unit": "°C"}
